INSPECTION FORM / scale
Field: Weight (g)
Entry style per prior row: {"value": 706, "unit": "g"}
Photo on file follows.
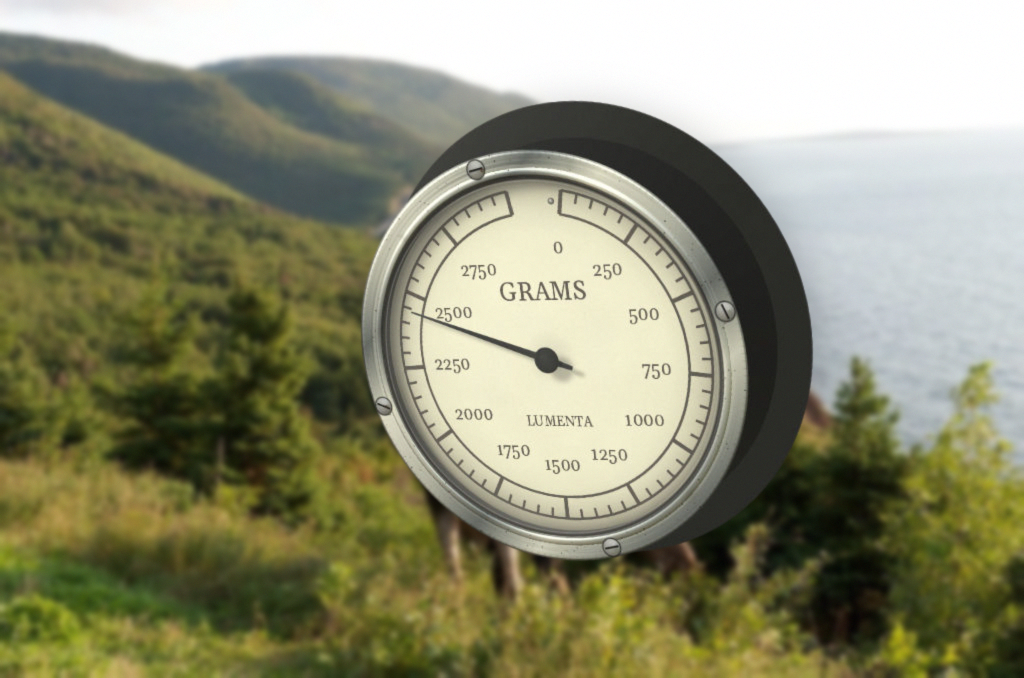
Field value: {"value": 2450, "unit": "g"}
